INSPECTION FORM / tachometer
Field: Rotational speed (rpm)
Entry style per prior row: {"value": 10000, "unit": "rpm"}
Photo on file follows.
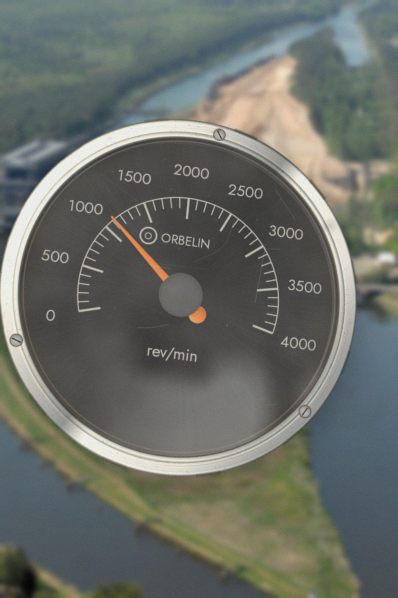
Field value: {"value": 1100, "unit": "rpm"}
